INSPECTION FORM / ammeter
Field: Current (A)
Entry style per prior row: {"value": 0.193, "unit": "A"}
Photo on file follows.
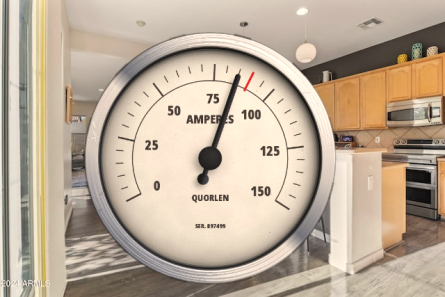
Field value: {"value": 85, "unit": "A"}
